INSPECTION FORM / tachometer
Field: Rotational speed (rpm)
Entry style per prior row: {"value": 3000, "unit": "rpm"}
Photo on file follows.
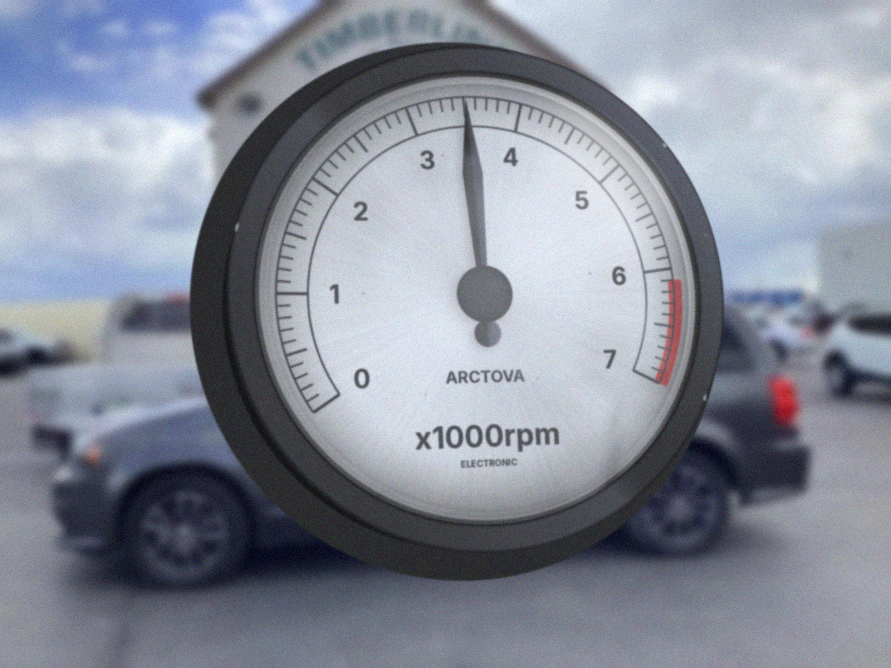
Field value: {"value": 3500, "unit": "rpm"}
